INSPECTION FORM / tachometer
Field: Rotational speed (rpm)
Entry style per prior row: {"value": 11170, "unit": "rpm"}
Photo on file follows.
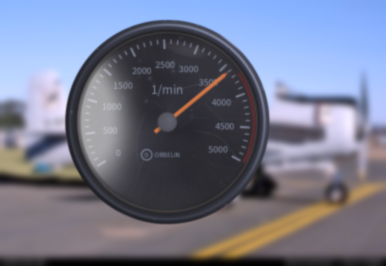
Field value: {"value": 3600, "unit": "rpm"}
